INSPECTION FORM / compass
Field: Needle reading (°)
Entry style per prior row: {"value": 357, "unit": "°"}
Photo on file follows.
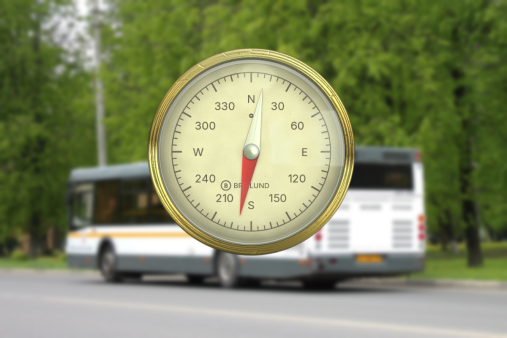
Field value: {"value": 190, "unit": "°"}
